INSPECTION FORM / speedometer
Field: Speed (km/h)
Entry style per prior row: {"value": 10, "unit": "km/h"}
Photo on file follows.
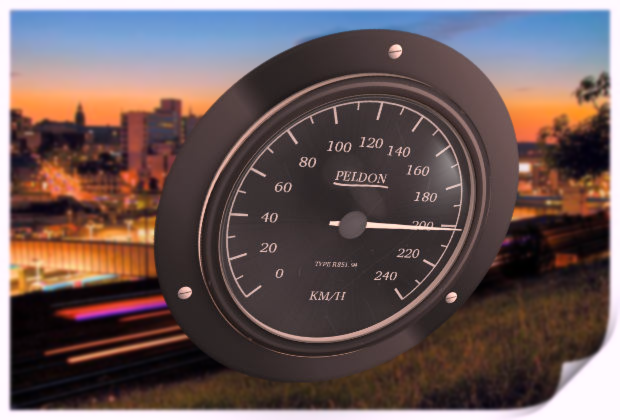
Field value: {"value": 200, "unit": "km/h"}
